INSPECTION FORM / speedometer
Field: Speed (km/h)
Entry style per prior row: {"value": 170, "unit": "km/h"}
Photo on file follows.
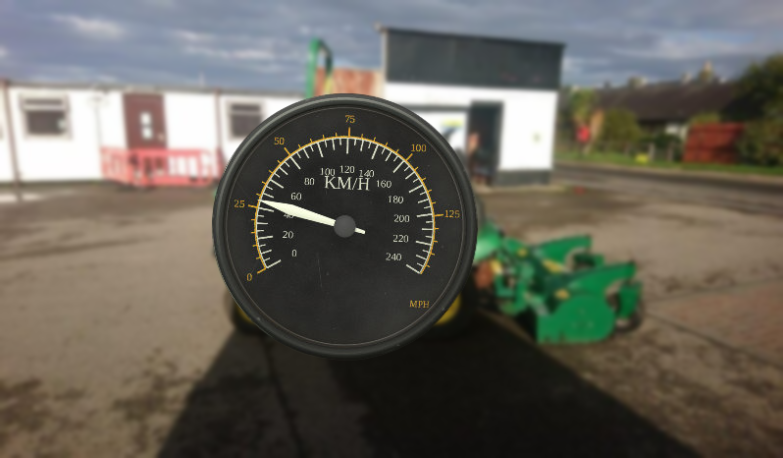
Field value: {"value": 45, "unit": "km/h"}
